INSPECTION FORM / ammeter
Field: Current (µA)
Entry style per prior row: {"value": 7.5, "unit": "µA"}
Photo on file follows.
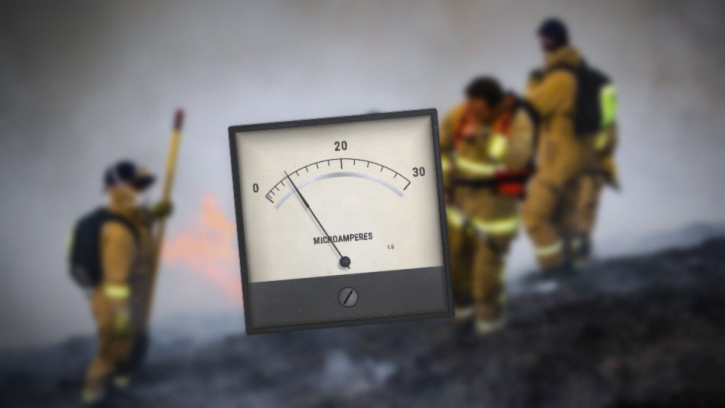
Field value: {"value": 10, "unit": "µA"}
